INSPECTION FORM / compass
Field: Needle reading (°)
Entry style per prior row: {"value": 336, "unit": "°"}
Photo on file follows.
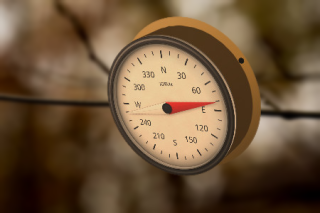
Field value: {"value": 80, "unit": "°"}
